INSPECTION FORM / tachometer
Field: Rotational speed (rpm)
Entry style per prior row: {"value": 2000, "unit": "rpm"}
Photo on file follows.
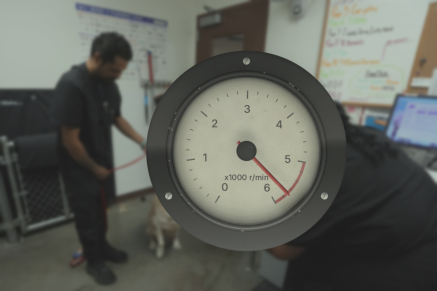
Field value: {"value": 5700, "unit": "rpm"}
